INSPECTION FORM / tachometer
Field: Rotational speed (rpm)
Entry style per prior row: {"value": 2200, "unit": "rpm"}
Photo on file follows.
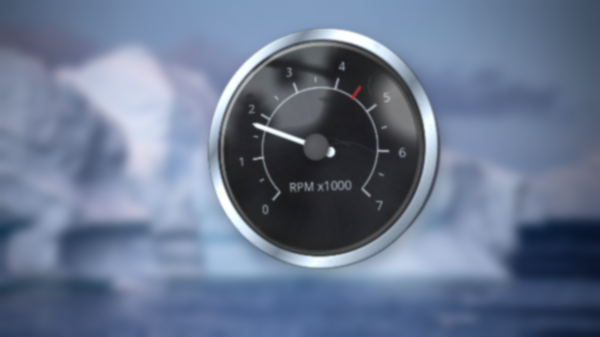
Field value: {"value": 1750, "unit": "rpm"}
